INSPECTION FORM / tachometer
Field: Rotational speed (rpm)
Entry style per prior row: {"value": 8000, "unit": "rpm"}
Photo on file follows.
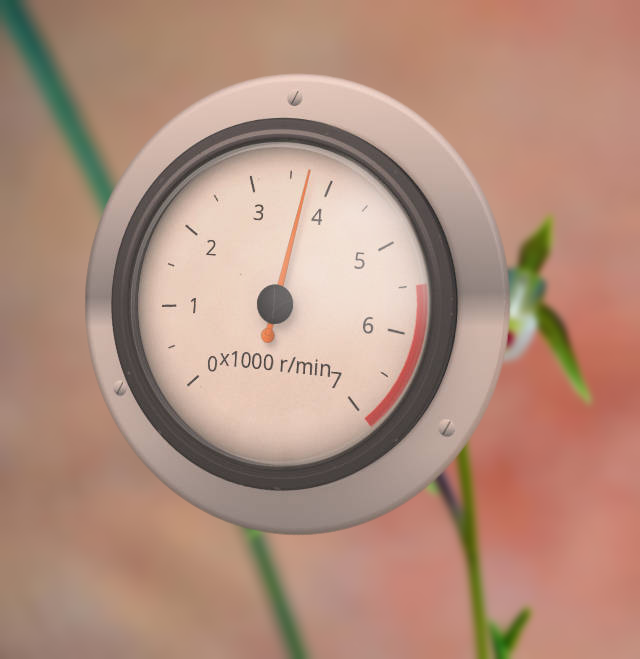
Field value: {"value": 3750, "unit": "rpm"}
